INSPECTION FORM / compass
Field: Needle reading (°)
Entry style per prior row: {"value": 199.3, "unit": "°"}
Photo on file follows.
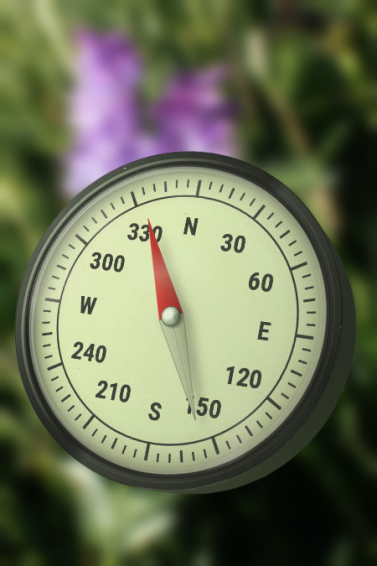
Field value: {"value": 335, "unit": "°"}
